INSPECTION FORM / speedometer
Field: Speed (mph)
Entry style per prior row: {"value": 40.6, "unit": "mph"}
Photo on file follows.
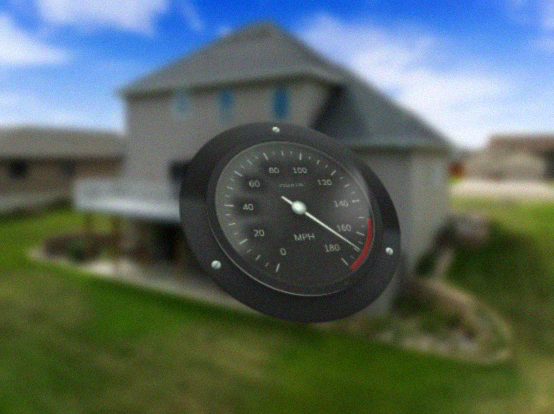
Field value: {"value": 170, "unit": "mph"}
